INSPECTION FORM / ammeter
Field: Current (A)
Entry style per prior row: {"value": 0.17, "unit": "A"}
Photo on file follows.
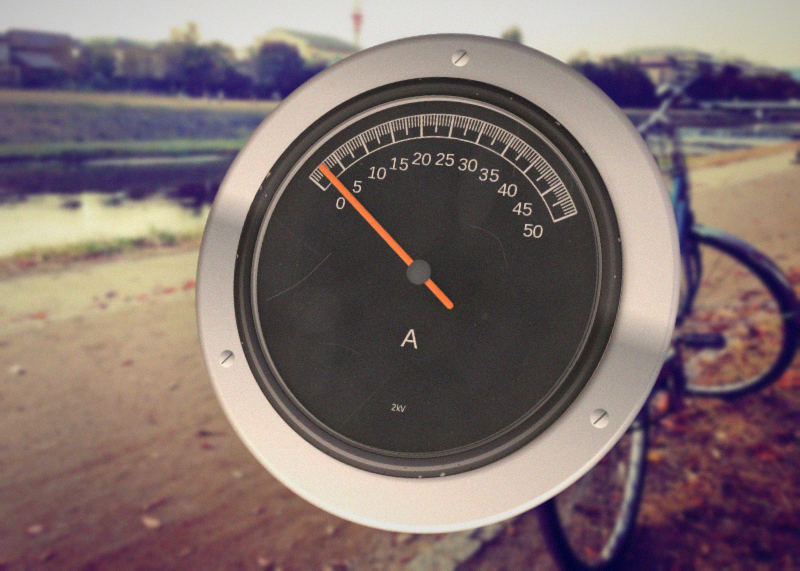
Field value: {"value": 2.5, "unit": "A"}
